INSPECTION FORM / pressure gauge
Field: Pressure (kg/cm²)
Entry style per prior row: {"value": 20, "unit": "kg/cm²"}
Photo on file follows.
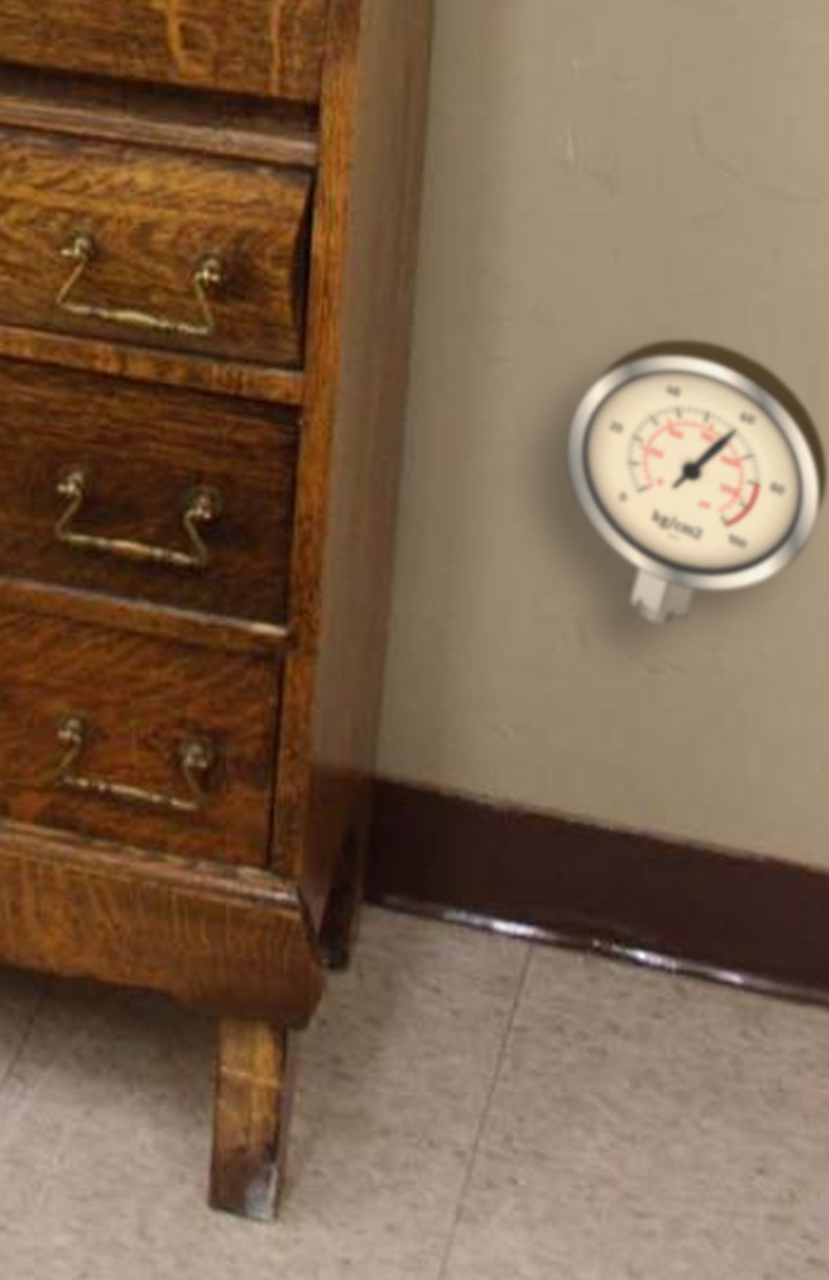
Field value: {"value": 60, "unit": "kg/cm²"}
